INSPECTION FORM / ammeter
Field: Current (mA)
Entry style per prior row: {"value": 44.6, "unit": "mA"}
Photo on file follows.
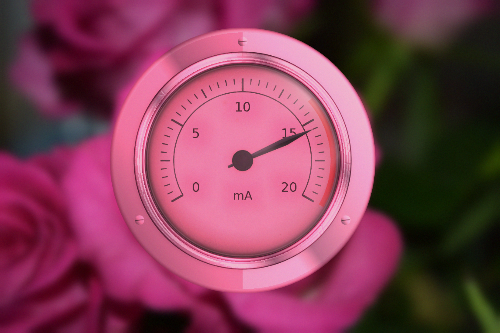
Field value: {"value": 15.5, "unit": "mA"}
